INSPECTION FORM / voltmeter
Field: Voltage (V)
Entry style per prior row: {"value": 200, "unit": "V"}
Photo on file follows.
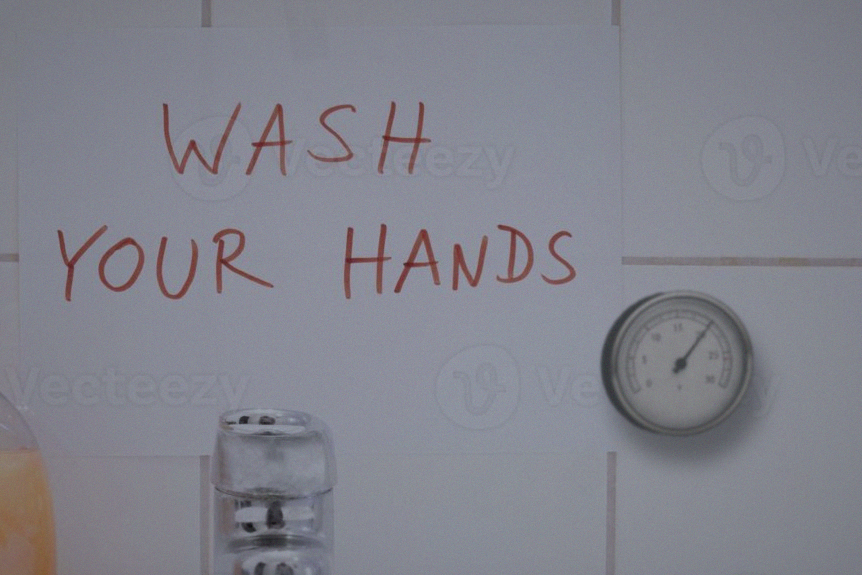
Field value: {"value": 20, "unit": "V"}
